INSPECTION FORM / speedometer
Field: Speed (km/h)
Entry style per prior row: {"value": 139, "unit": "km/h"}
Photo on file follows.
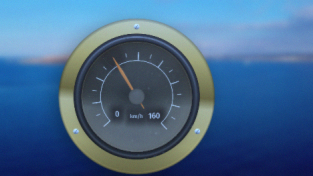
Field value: {"value": 60, "unit": "km/h"}
